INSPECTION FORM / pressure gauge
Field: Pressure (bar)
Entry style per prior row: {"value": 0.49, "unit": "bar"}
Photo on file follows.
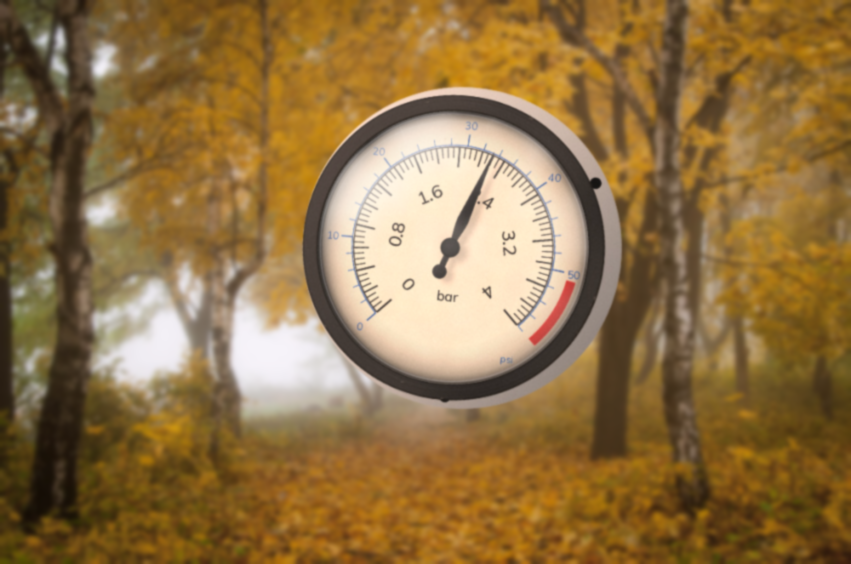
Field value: {"value": 2.3, "unit": "bar"}
